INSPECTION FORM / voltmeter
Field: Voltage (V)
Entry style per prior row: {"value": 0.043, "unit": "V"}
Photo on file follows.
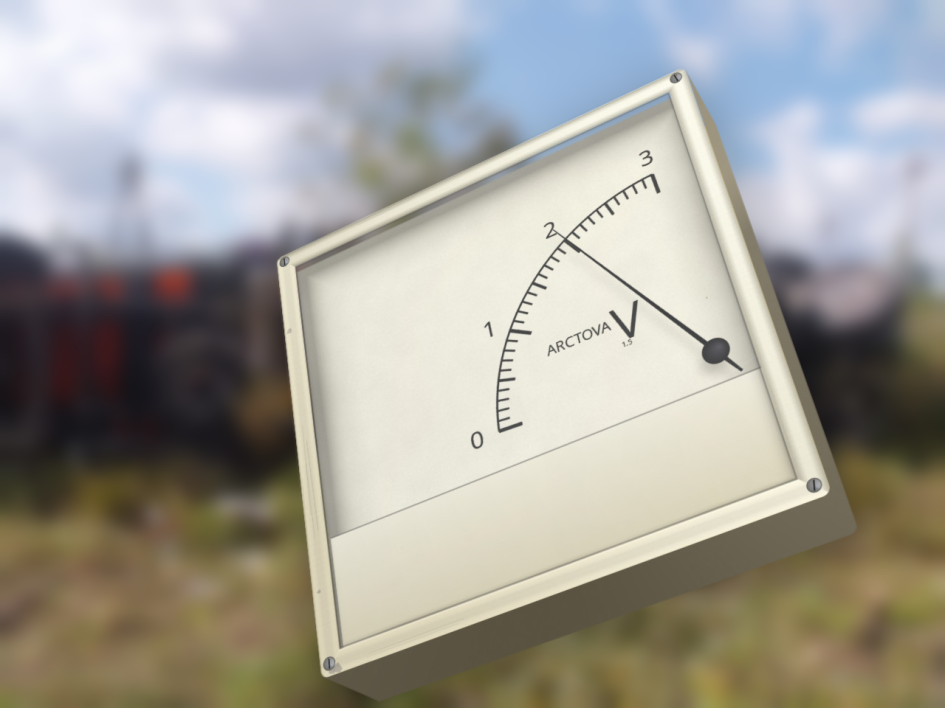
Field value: {"value": 2, "unit": "V"}
